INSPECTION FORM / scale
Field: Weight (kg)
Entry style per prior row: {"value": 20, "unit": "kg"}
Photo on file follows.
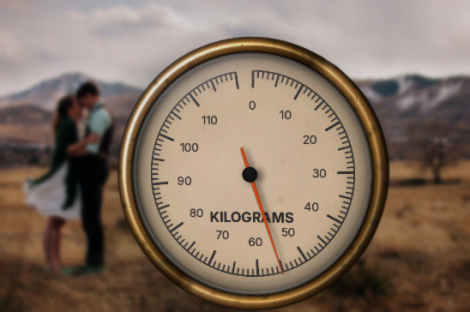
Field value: {"value": 55, "unit": "kg"}
